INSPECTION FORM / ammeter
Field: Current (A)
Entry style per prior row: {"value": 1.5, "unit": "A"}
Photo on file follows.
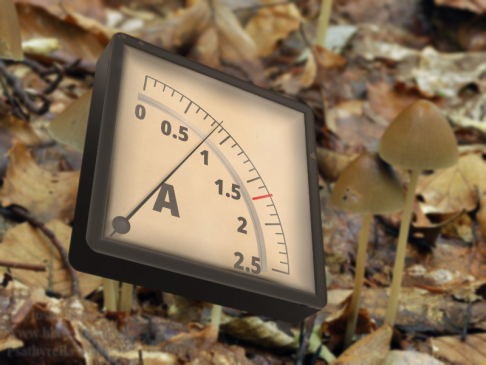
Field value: {"value": 0.85, "unit": "A"}
